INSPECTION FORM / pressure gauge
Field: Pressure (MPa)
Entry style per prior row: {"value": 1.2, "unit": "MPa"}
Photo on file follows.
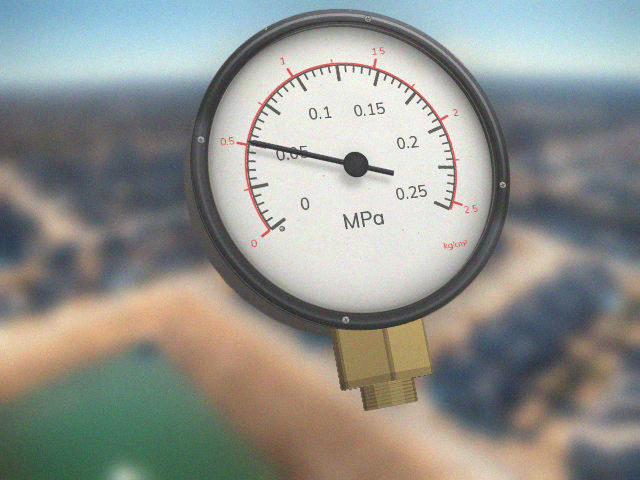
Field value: {"value": 0.05, "unit": "MPa"}
